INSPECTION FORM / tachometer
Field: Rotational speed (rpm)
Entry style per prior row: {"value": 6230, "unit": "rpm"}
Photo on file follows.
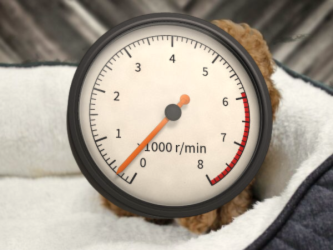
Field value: {"value": 300, "unit": "rpm"}
